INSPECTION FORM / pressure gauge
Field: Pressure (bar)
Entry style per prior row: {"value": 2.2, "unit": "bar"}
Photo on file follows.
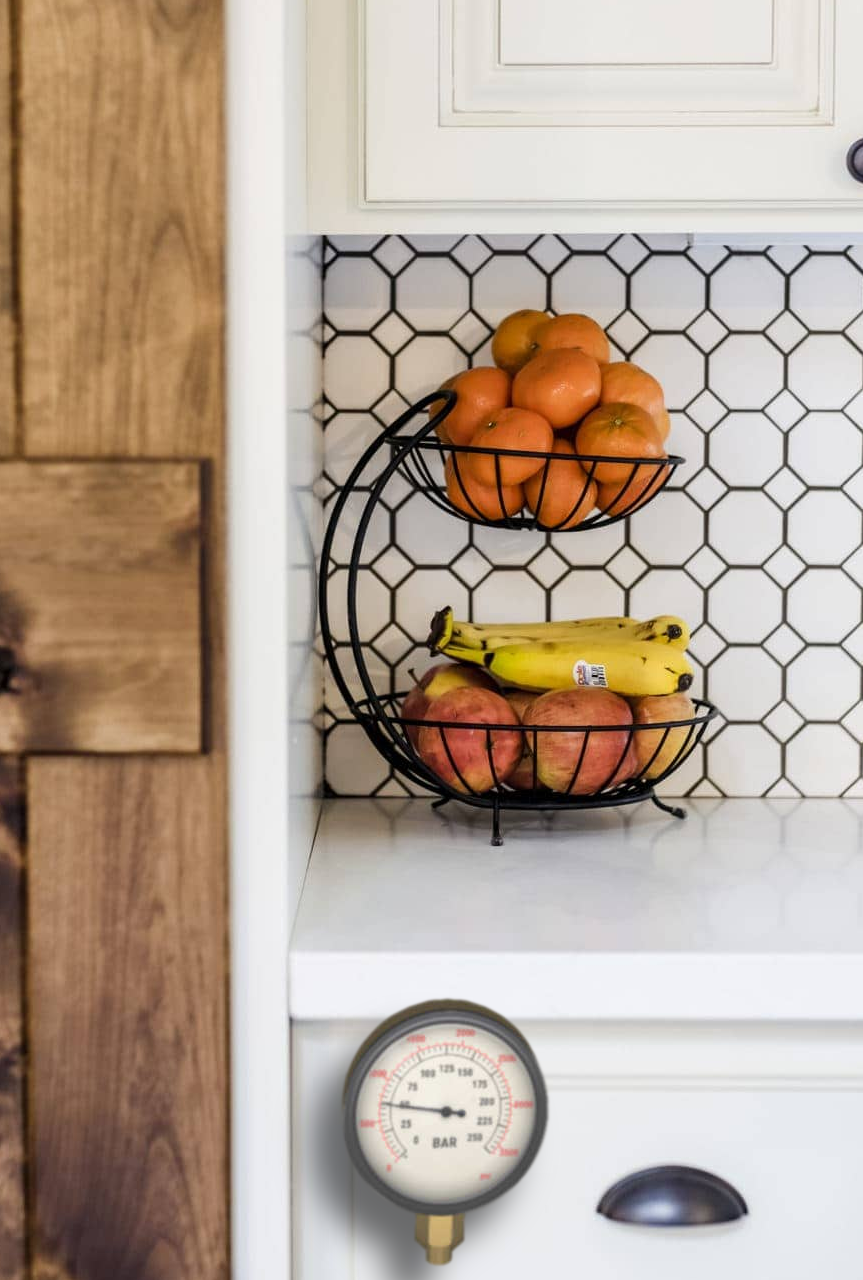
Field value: {"value": 50, "unit": "bar"}
